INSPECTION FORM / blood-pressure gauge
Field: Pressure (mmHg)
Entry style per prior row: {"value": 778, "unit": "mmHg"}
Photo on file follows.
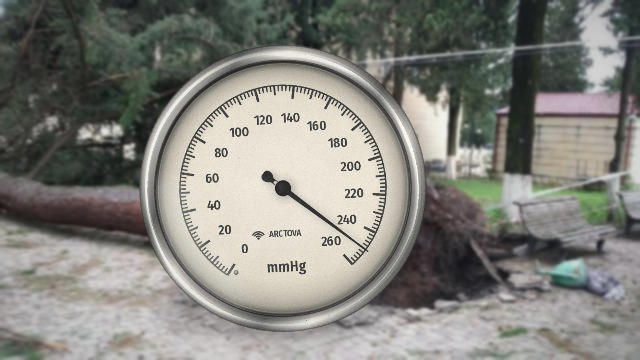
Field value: {"value": 250, "unit": "mmHg"}
